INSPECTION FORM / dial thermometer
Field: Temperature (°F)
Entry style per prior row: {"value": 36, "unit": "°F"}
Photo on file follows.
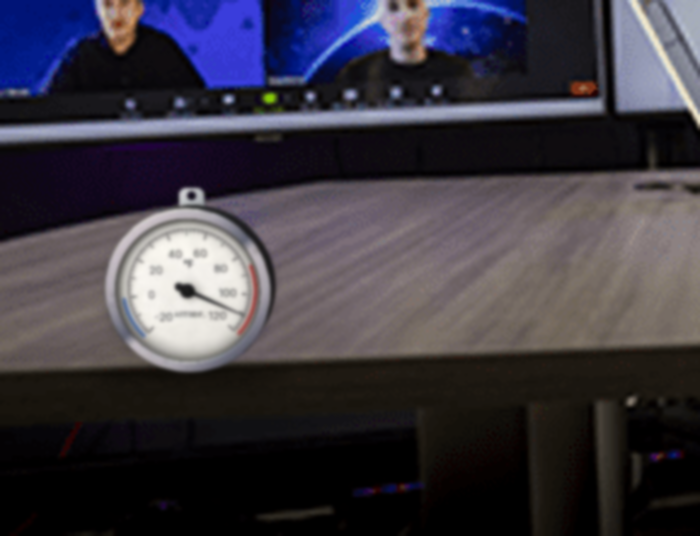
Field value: {"value": 110, "unit": "°F"}
